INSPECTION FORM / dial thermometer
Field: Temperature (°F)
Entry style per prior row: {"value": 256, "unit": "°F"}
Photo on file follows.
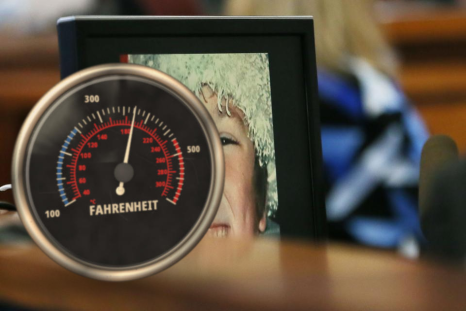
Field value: {"value": 370, "unit": "°F"}
